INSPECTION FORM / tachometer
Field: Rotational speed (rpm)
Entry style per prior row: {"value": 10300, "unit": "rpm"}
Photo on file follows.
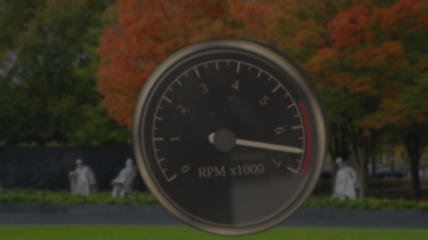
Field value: {"value": 6500, "unit": "rpm"}
